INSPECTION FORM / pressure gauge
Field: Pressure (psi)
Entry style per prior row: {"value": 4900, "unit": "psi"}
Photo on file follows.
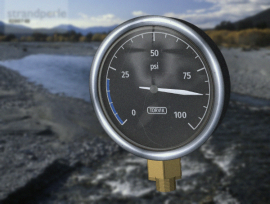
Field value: {"value": 85, "unit": "psi"}
